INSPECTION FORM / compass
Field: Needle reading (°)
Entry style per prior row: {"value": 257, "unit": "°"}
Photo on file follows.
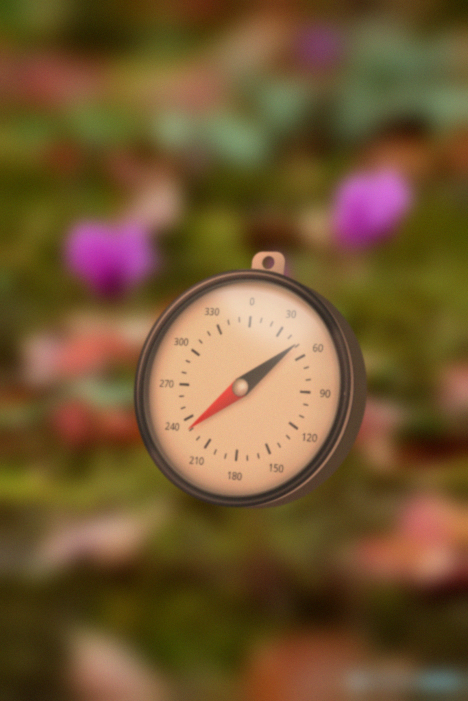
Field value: {"value": 230, "unit": "°"}
